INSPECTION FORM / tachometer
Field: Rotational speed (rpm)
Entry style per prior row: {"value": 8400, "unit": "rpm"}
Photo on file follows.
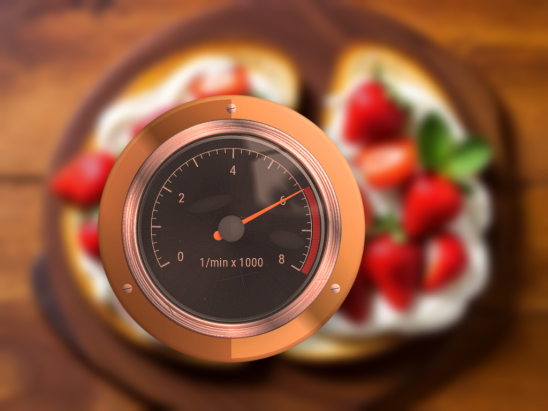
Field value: {"value": 6000, "unit": "rpm"}
